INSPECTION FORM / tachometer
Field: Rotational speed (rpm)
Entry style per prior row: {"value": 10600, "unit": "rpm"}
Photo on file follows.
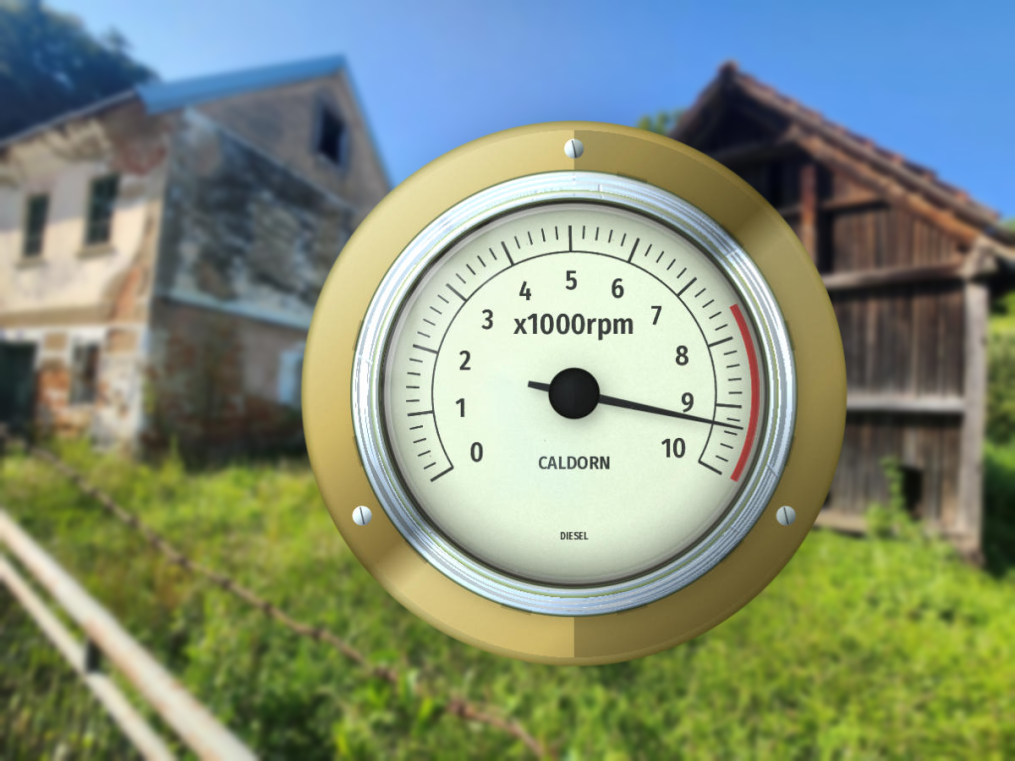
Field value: {"value": 9300, "unit": "rpm"}
